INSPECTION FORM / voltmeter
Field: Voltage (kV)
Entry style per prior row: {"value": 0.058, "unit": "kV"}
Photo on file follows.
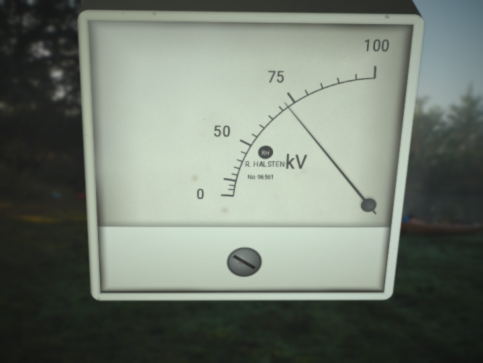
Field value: {"value": 72.5, "unit": "kV"}
